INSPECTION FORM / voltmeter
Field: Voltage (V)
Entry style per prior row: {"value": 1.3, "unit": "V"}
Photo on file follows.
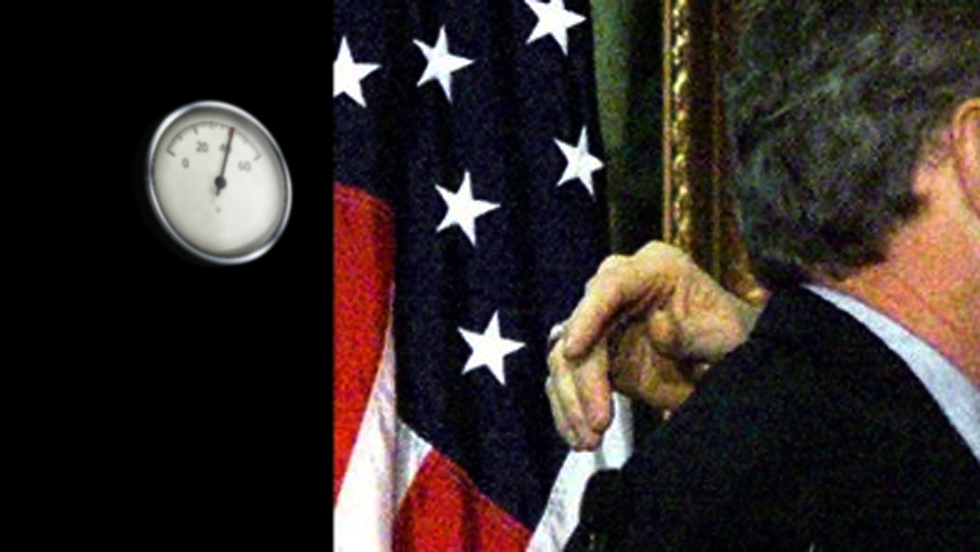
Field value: {"value": 40, "unit": "V"}
